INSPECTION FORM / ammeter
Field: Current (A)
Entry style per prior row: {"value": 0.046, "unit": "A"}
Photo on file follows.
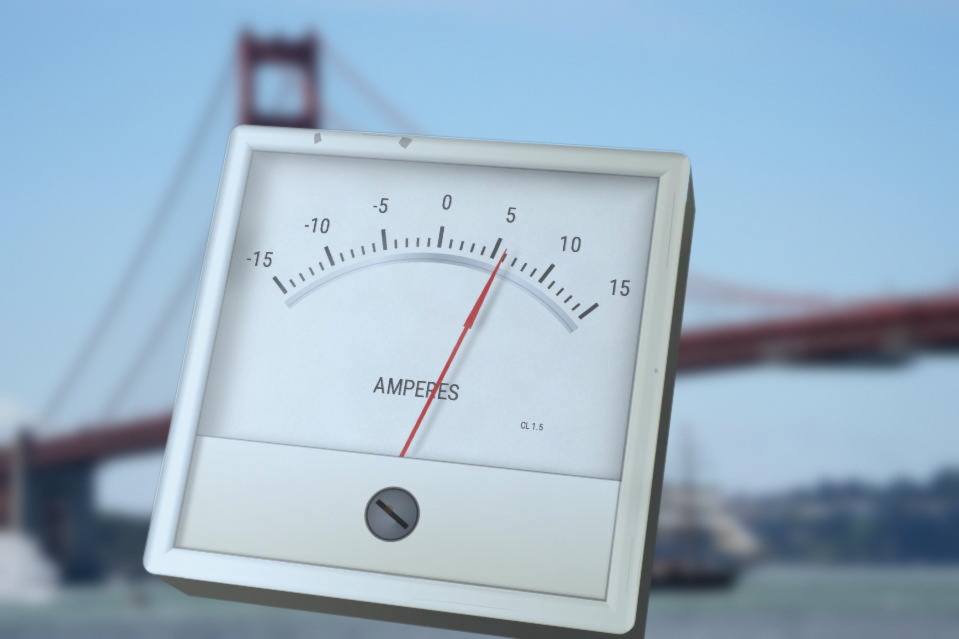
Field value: {"value": 6, "unit": "A"}
